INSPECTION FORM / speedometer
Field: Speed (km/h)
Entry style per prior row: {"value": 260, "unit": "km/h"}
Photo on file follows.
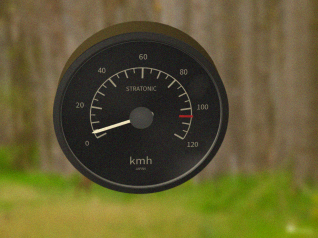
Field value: {"value": 5, "unit": "km/h"}
